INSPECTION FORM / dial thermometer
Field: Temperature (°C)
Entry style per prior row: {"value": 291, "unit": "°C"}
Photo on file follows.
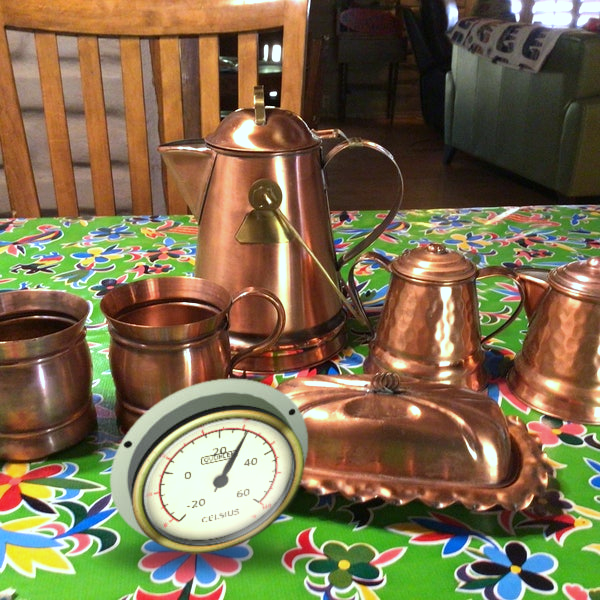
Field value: {"value": 28, "unit": "°C"}
